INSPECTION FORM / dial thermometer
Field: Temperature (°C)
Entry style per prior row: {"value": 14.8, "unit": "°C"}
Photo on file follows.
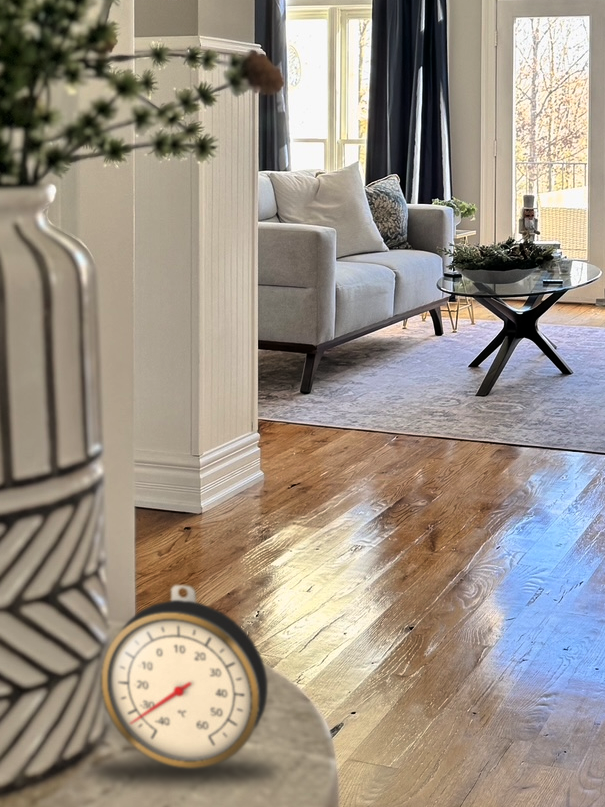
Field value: {"value": -32.5, "unit": "°C"}
